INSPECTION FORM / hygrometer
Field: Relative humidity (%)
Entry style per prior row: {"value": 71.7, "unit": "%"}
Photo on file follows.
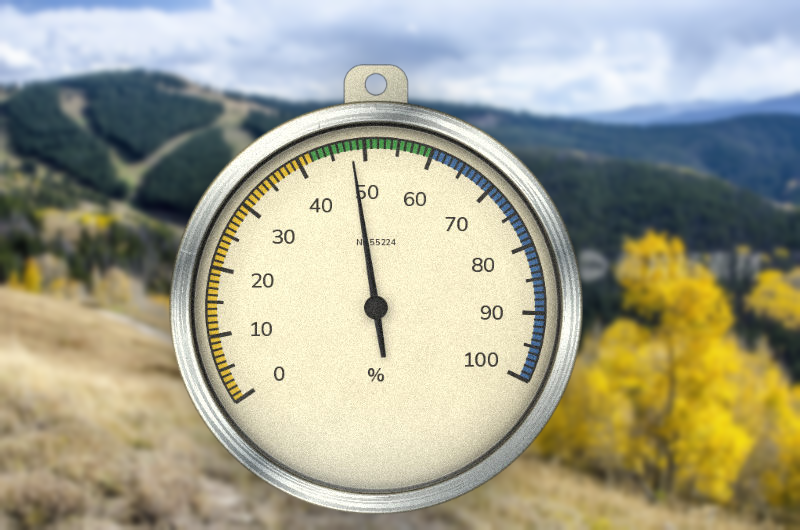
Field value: {"value": 48, "unit": "%"}
